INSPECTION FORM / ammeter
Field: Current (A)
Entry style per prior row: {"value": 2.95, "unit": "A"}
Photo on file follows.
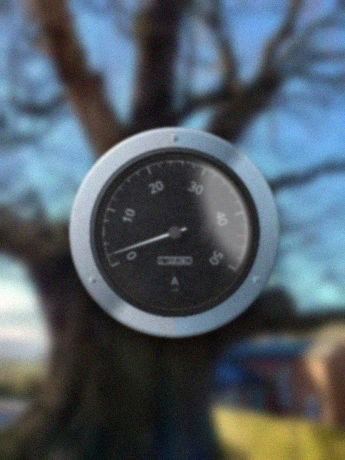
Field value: {"value": 2, "unit": "A"}
